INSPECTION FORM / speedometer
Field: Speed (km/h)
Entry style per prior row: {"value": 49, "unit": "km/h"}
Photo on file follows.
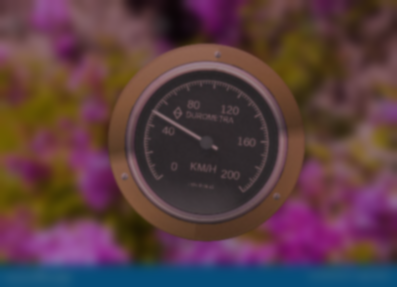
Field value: {"value": 50, "unit": "km/h"}
